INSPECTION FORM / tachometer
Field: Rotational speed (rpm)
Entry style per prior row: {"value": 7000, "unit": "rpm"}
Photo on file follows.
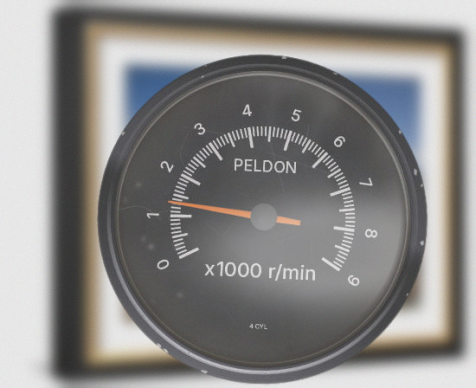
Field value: {"value": 1300, "unit": "rpm"}
